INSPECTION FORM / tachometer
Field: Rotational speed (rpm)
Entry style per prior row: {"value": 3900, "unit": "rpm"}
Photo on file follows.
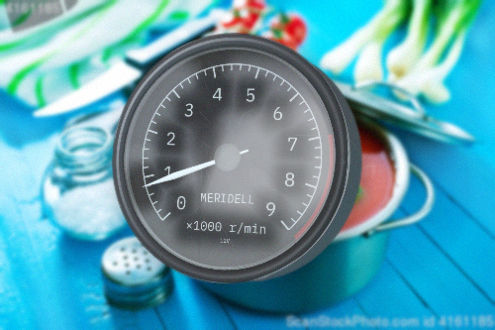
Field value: {"value": 800, "unit": "rpm"}
